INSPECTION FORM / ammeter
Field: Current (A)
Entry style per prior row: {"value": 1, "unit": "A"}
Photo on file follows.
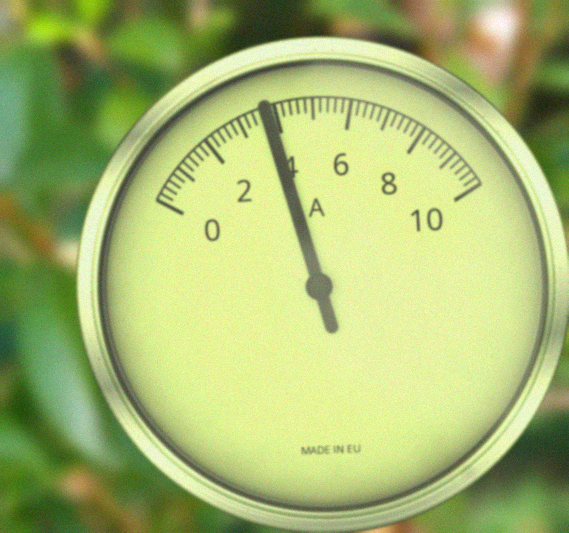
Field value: {"value": 3.8, "unit": "A"}
